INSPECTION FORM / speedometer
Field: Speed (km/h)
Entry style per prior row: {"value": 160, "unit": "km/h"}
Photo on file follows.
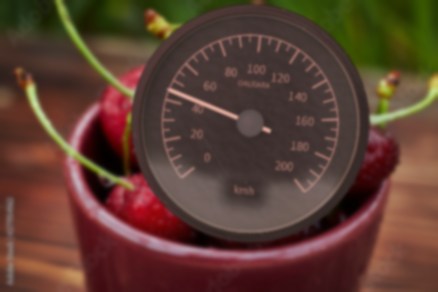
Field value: {"value": 45, "unit": "km/h"}
